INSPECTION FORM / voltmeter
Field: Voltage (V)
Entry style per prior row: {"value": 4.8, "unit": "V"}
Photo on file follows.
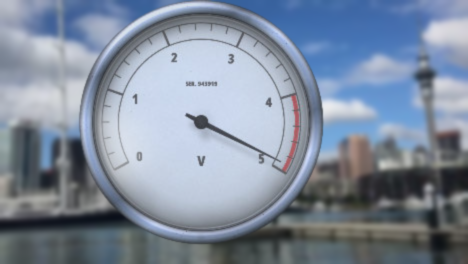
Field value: {"value": 4.9, "unit": "V"}
